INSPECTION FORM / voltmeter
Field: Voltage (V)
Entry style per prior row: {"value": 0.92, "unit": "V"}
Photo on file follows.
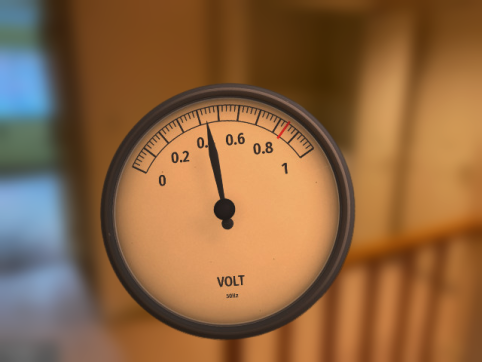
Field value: {"value": 0.44, "unit": "V"}
